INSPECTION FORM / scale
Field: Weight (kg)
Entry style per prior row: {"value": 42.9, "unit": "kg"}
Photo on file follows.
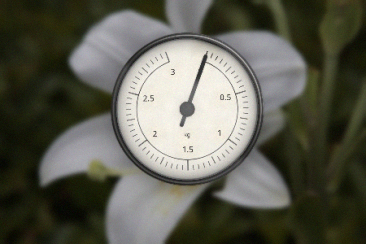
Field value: {"value": 0, "unit": "kg"}
